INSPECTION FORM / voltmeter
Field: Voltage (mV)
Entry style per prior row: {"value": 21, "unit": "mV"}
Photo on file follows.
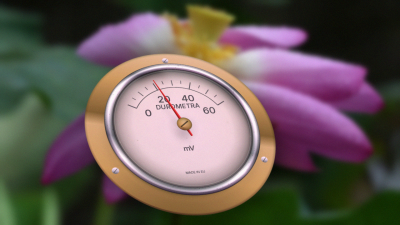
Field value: {"value": 20, "unit": "mV"}
